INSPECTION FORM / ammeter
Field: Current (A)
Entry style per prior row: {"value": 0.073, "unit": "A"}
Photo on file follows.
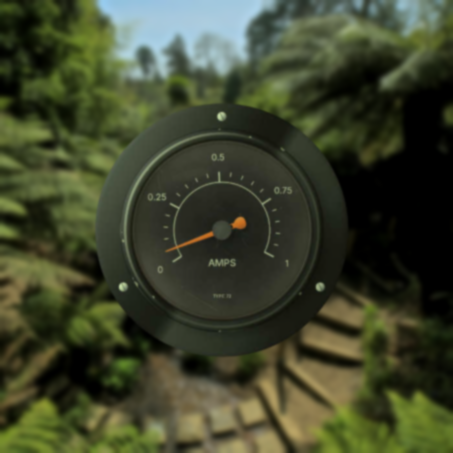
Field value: {"value": 0.05, "unit": "A"}
